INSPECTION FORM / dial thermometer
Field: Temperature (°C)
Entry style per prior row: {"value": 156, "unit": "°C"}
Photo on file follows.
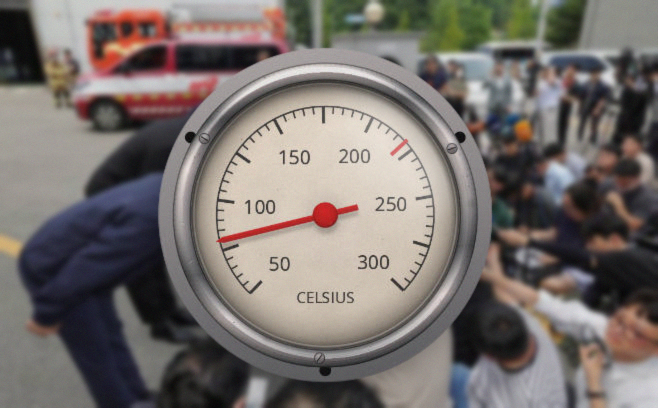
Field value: {"value": 80, "unit": "°C"}
